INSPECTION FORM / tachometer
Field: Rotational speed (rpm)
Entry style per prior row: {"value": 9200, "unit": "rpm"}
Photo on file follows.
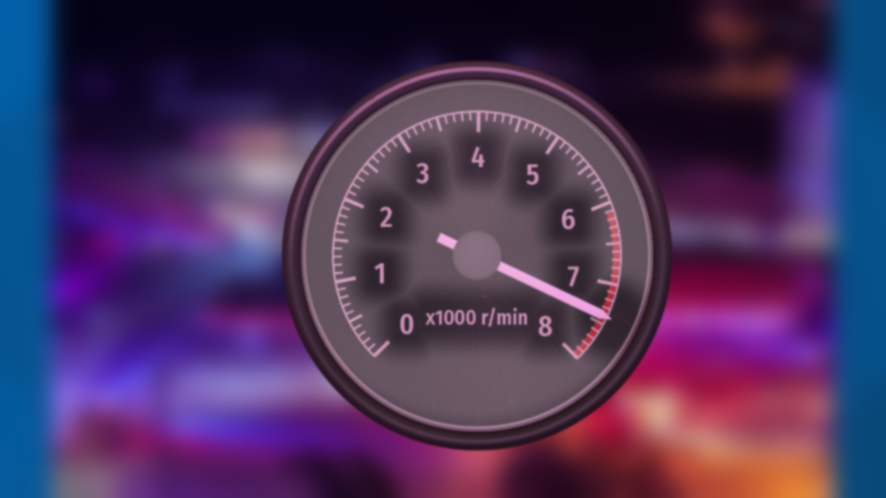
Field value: {"value": 7400, "unit": "rpm"}
